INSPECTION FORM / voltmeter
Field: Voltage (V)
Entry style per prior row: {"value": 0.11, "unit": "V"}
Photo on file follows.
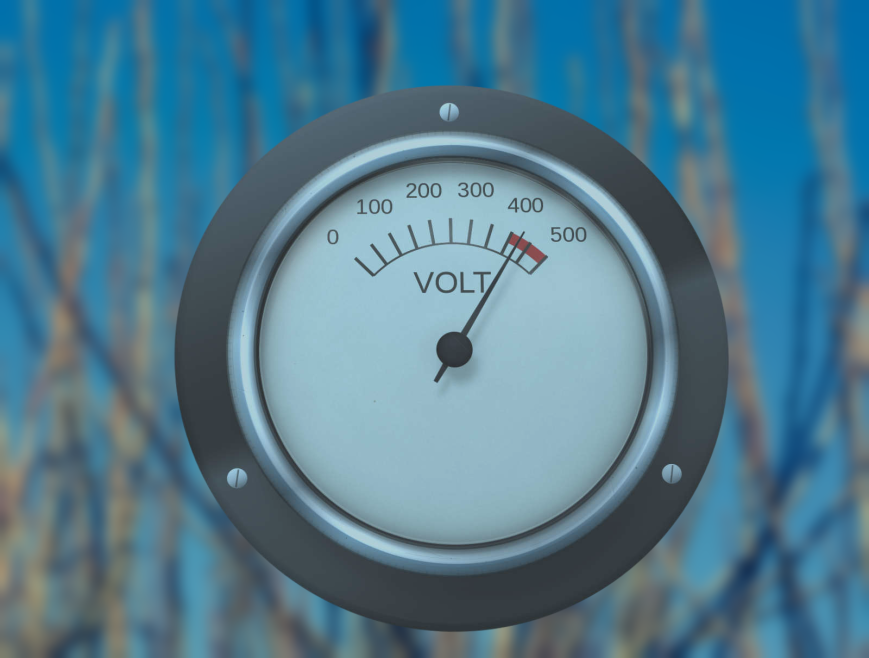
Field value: {"value": 425, "unit": "V"}
